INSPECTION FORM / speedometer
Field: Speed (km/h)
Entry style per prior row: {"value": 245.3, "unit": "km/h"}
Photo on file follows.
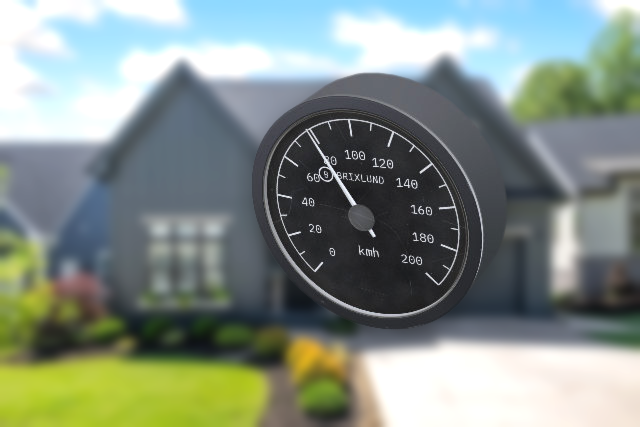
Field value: {"value": 80, "unit": "km/h"}
